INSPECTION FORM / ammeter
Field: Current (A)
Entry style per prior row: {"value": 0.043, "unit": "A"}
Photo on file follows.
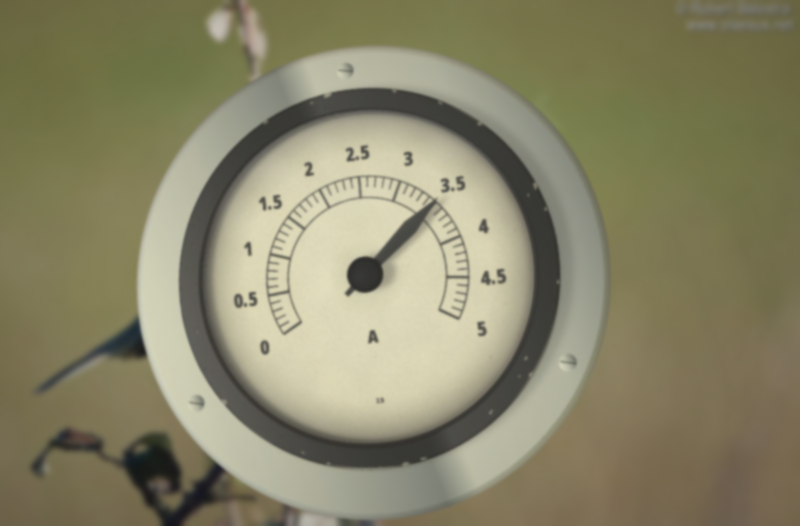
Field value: {"value": 3.5, "unit": "A"}
